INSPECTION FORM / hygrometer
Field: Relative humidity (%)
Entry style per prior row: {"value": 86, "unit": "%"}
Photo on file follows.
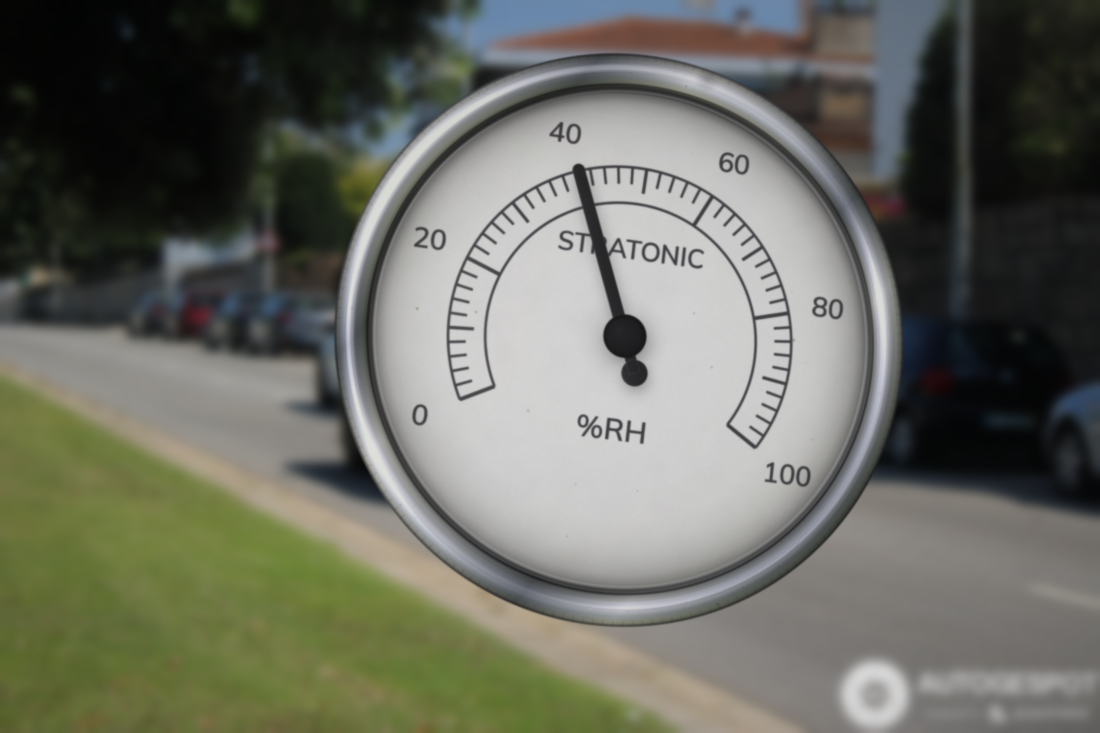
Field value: {"value": 40, "unit": "%"}
